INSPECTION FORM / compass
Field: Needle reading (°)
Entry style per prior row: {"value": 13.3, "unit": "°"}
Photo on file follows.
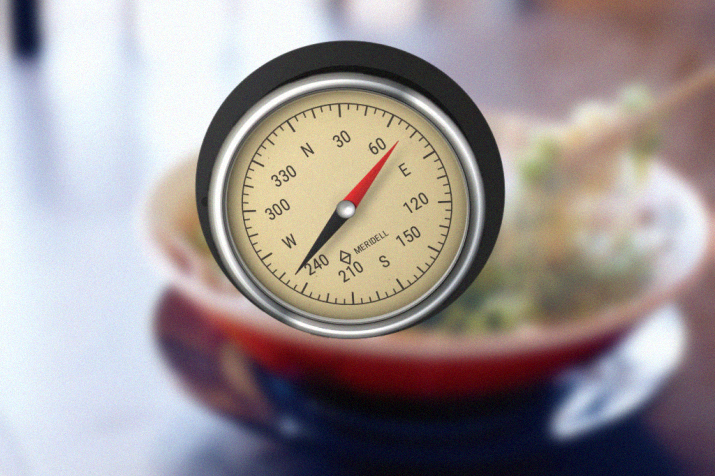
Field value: {"value": 70, "unit": "°"}
